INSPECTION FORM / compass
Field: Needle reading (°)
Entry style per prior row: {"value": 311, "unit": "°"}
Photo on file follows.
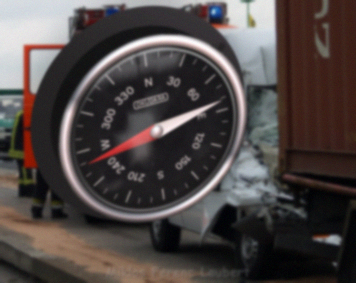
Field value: {"value": 260, "unit": "°"}
